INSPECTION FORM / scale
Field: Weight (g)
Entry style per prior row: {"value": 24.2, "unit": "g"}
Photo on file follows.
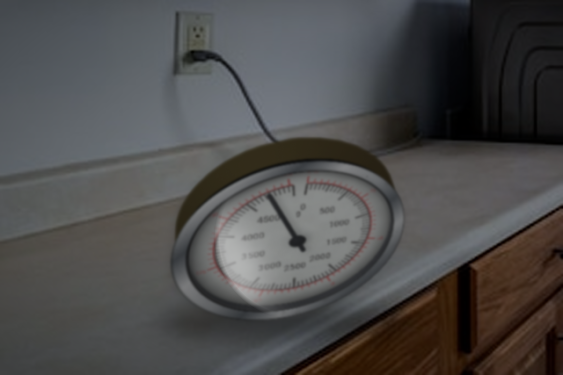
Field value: {"value": 4750, "unit": "g"}
